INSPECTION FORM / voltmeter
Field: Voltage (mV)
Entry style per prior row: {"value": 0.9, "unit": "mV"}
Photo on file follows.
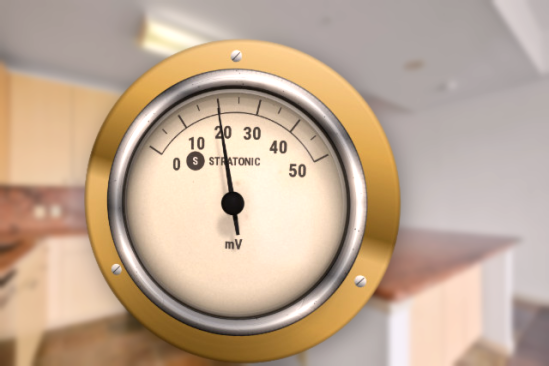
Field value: {"value": 20, "unit": "mV"}
